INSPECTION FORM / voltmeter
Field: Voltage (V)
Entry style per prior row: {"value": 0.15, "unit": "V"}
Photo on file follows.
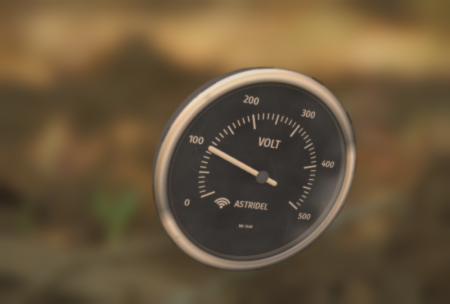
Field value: {"value": 100, "unit": "V"}
